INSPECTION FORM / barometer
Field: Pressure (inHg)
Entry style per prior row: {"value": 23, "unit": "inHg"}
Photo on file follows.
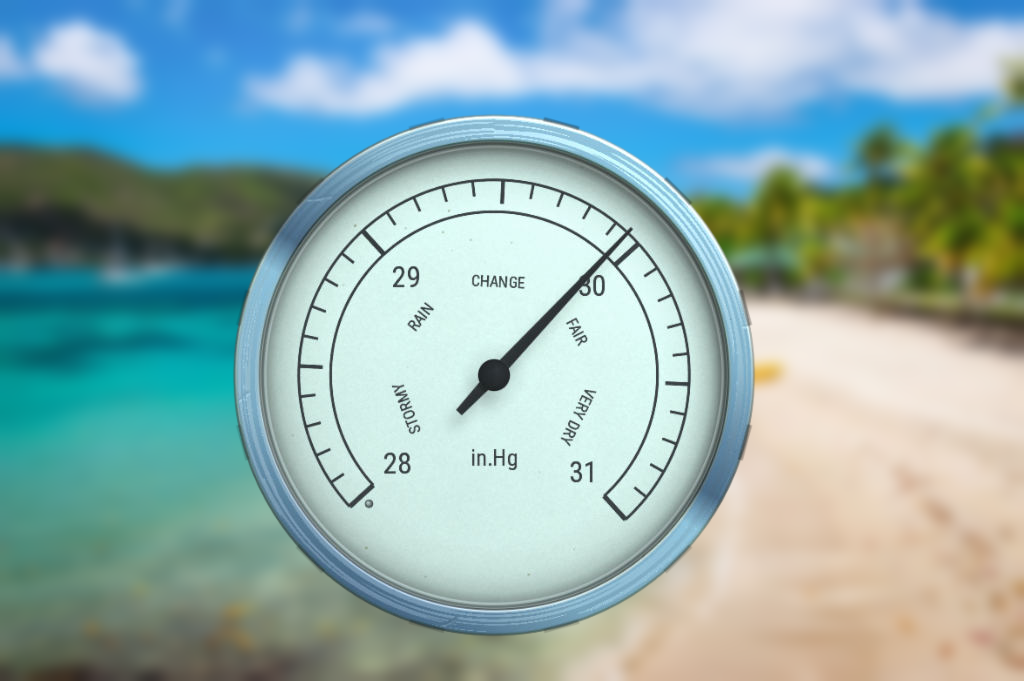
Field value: {"value": 29.95, "unit": "inHg"}
